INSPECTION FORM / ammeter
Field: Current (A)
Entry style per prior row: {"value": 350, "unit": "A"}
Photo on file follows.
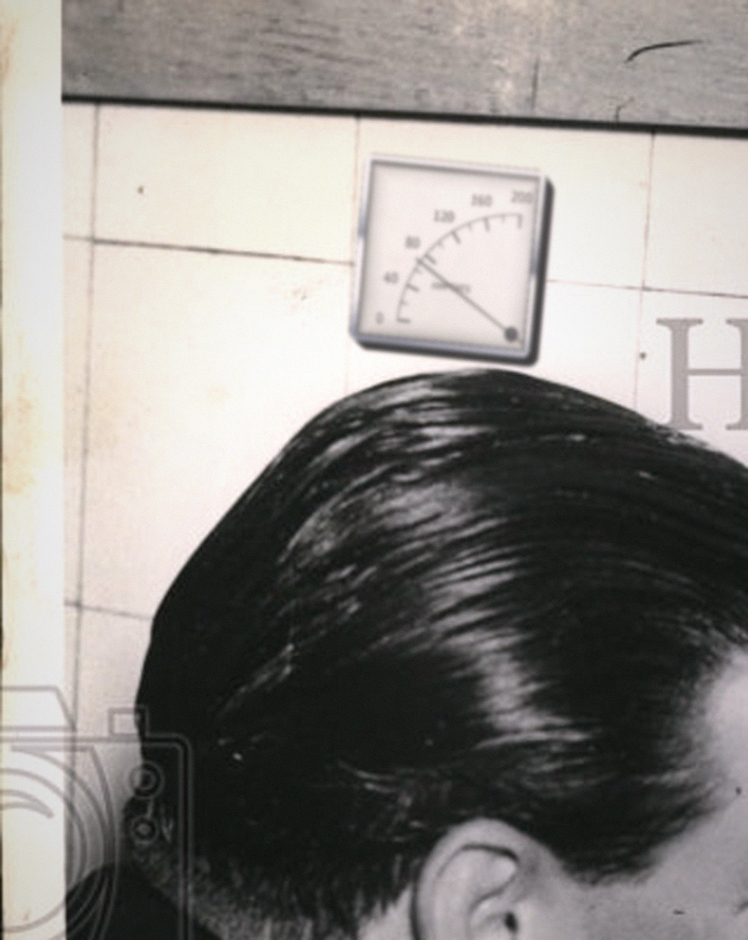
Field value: {"value": 70, "unit": "A"}
